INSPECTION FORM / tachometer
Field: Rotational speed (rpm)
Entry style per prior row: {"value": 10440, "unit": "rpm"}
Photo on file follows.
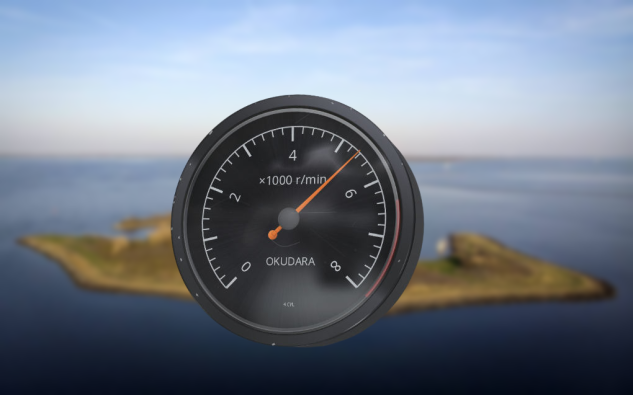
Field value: {"value": 5400, "unit": "rpm"}
